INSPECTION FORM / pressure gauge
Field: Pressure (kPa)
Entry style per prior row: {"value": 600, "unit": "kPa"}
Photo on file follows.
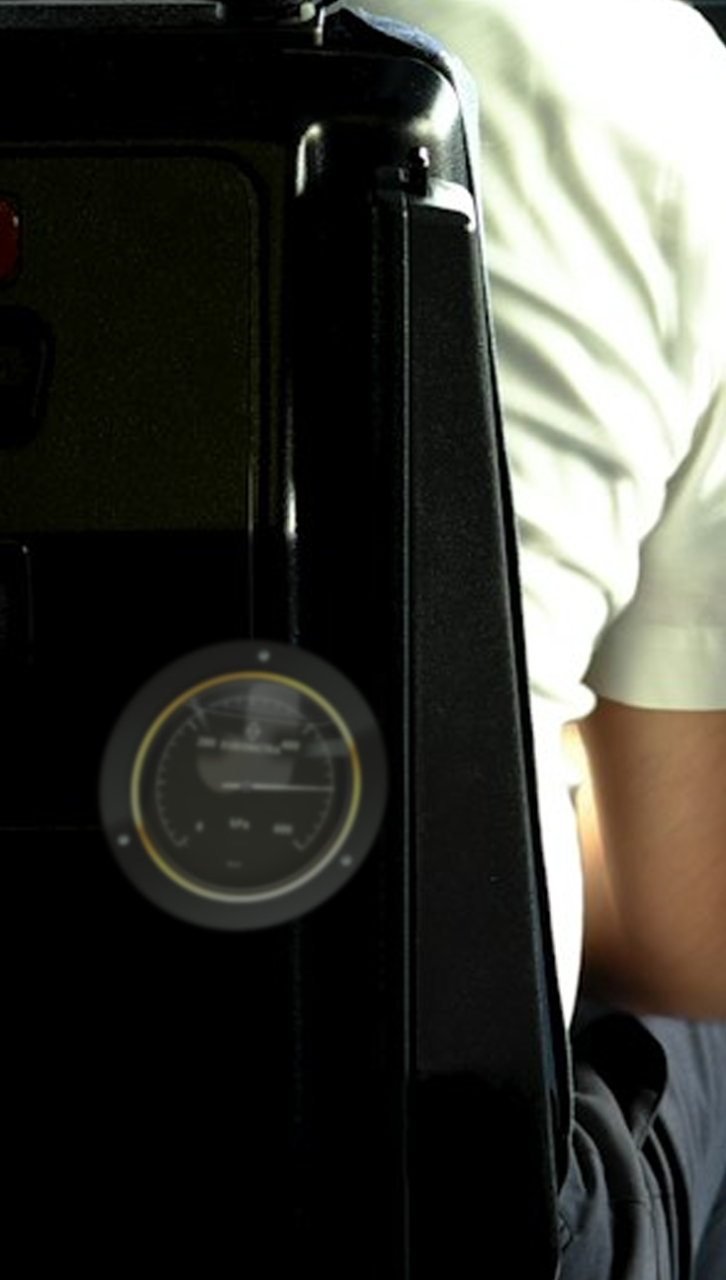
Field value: {"value": 500, "unit": "kPa"}
